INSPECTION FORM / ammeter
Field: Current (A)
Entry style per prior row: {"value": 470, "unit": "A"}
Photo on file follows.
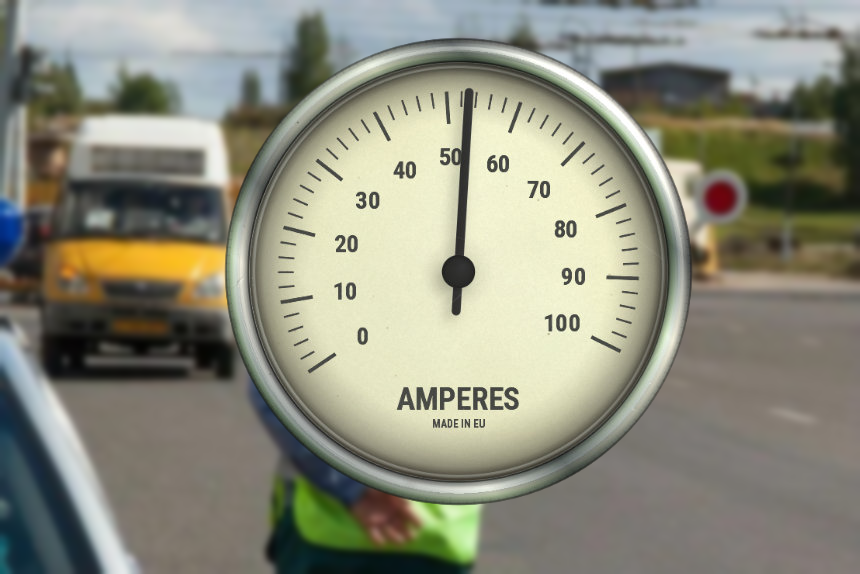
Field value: {"value": 53, "unit": "A"}
